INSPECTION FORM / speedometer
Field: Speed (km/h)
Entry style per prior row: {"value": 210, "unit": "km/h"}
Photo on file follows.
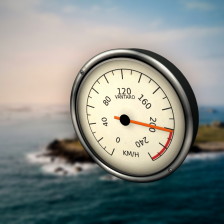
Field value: {"value": 200, "unit": "km/h"}
